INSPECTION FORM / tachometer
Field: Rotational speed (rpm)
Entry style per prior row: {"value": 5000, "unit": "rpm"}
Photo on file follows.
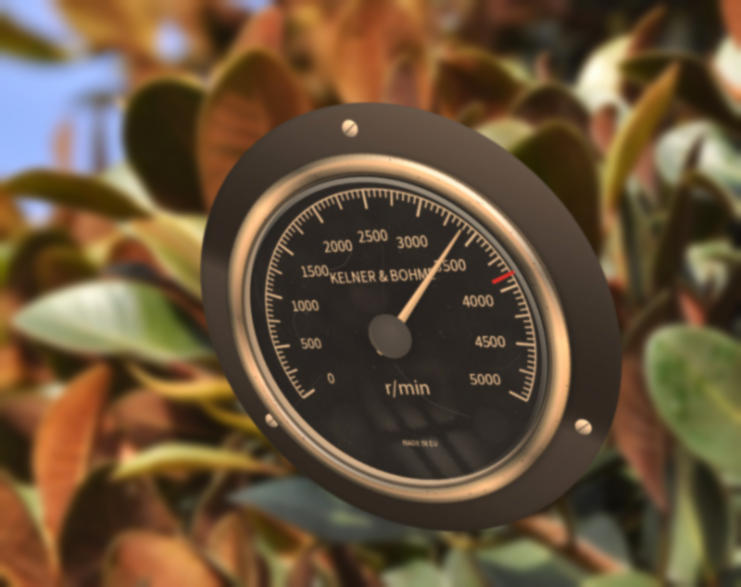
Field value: {"value": 3400, "unit": "rpm"}
